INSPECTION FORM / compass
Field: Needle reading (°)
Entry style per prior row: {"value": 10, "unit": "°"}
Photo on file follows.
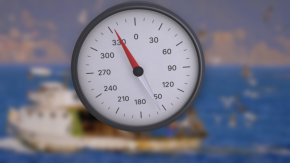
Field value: {"value": 335, "unit": "°"}
